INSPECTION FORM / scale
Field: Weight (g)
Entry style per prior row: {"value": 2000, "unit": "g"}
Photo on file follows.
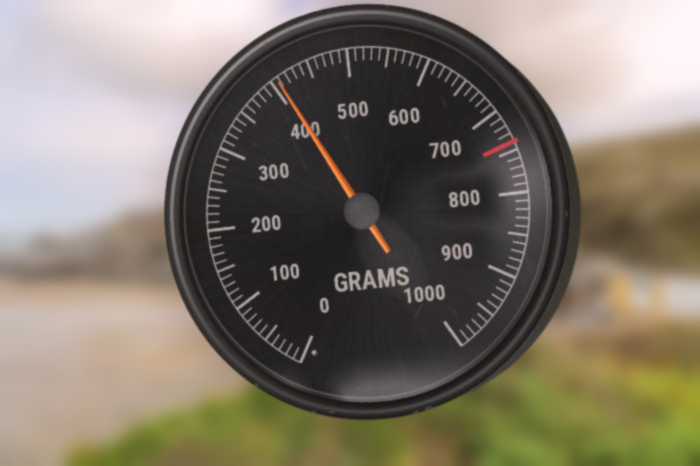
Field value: {"value": 410, "unit": "g"}
